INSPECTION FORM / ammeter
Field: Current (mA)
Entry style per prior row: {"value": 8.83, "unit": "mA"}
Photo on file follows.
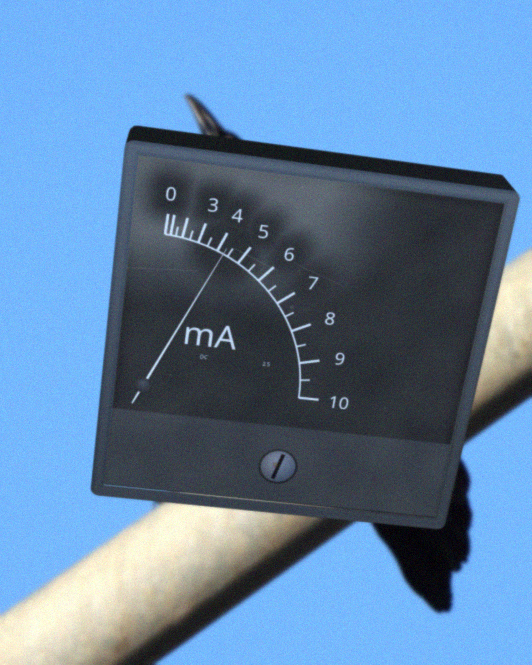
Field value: {"value": 4.25, "unit": "mA"}
